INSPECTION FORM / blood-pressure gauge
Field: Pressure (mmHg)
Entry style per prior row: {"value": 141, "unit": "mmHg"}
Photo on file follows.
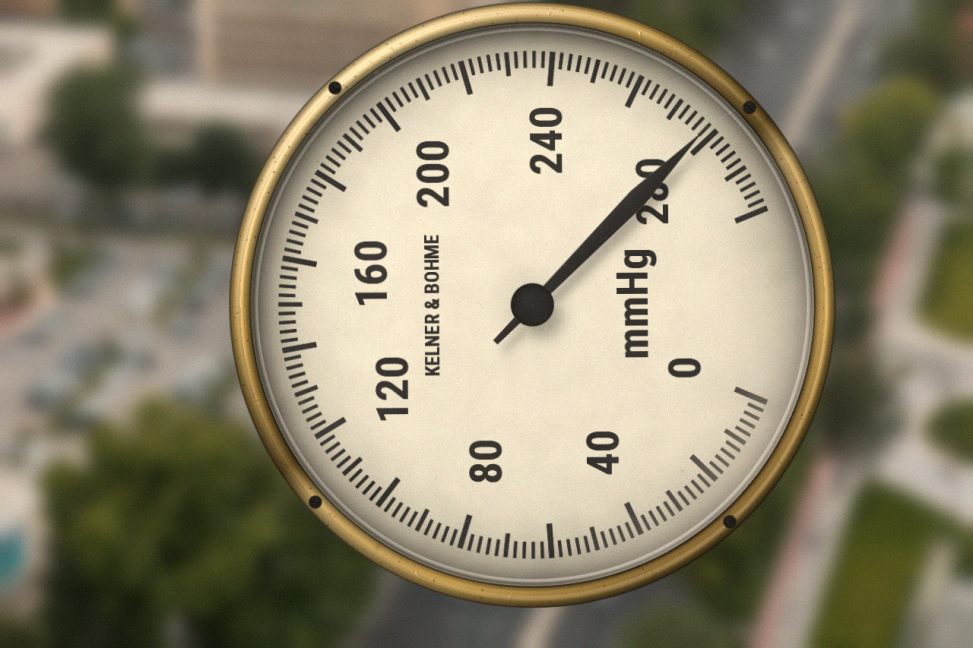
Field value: {"value": 278, "unit": "mmHg"}
